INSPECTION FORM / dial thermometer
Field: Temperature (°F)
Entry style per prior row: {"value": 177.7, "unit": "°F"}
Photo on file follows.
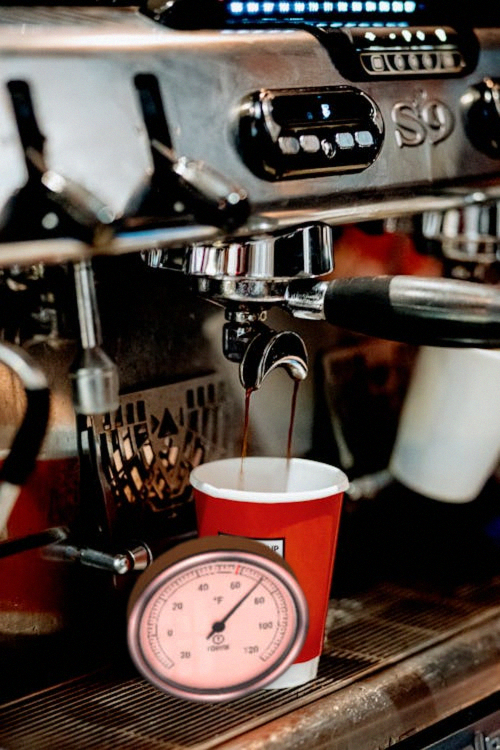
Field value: {"value": 70, "unit": "°F"}
